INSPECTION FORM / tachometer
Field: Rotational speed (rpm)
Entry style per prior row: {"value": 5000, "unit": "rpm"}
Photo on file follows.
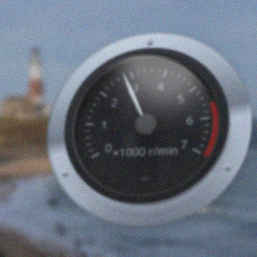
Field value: {"value": 2800, "unit": "rpm"}
